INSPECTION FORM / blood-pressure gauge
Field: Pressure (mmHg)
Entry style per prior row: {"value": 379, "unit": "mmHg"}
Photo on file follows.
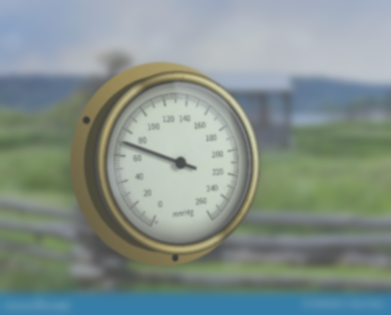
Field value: {"value": 70, "unit": "mmHg"}
